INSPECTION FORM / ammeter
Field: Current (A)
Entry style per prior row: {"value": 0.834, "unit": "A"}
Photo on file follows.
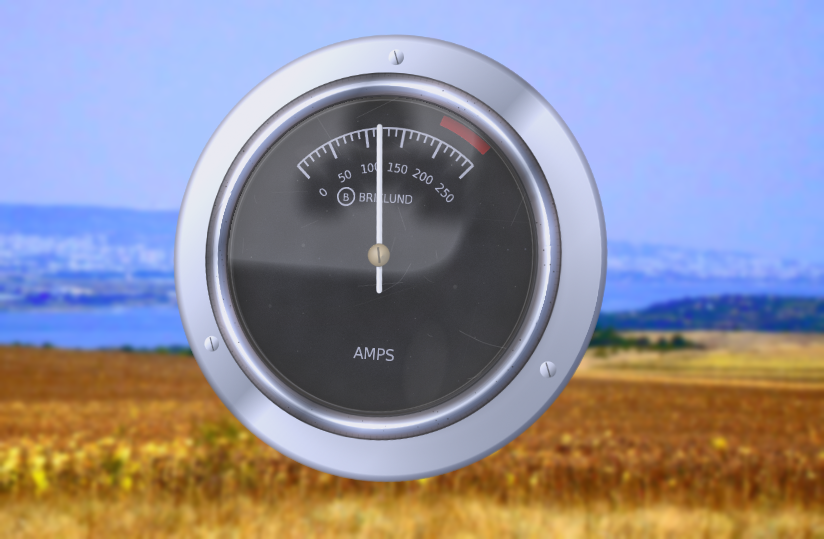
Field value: {"value": 120, "unit": "A"}
